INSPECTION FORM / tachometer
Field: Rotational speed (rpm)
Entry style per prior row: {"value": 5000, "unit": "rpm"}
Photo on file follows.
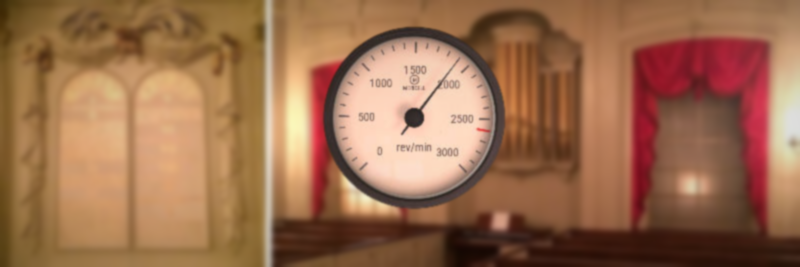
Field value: {"value": 1900, "unit": "rpm"}
